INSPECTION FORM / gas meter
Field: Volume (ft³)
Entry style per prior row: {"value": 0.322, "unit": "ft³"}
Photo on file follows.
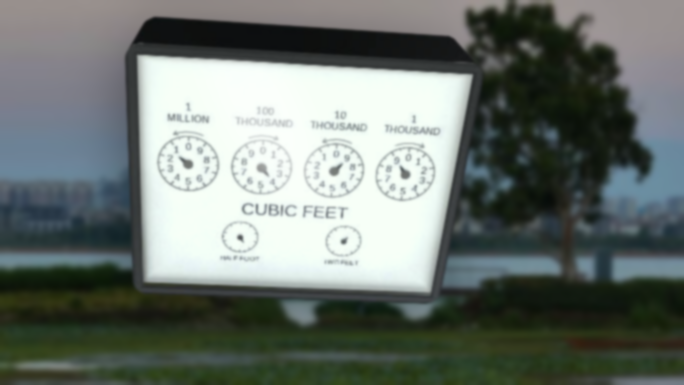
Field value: {"value": 138900, "unit": "ft³"}
